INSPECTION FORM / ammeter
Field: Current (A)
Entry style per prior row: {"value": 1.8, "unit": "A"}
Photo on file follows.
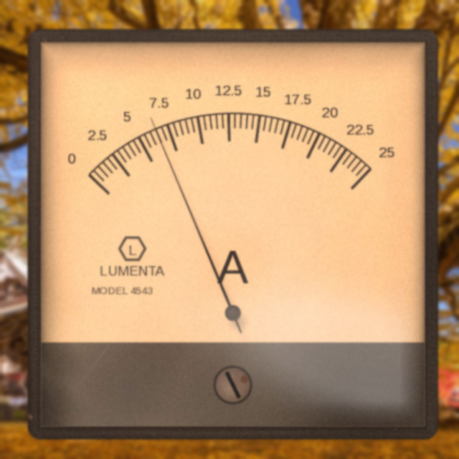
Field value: {"value": 6.5, "unit": "A"}
